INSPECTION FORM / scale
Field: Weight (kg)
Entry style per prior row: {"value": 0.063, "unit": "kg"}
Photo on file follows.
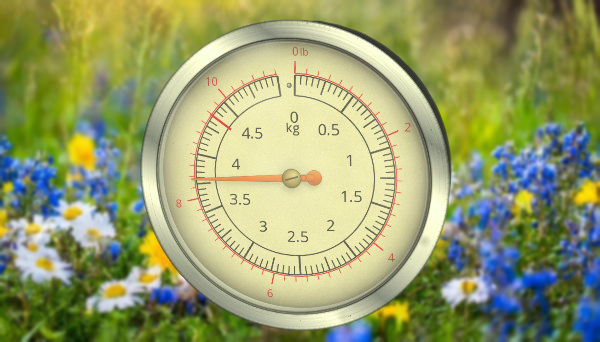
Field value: {"value": 3.8, "unit": "kg"}
